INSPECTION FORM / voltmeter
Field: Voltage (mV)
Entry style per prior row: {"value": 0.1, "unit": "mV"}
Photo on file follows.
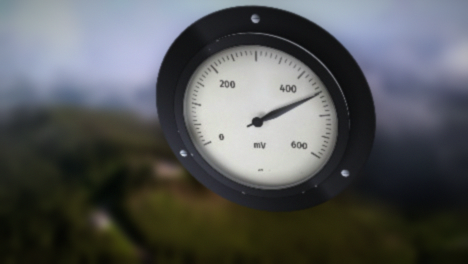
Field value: {"value": 450, "unit": "mV"}
